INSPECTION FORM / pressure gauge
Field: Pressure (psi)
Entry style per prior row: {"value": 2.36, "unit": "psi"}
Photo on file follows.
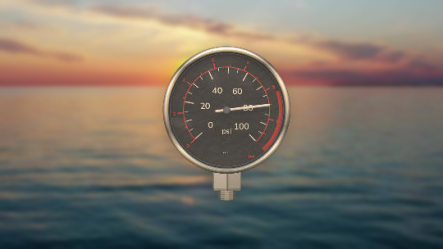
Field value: {"value": 80, "unit": "psi"}
